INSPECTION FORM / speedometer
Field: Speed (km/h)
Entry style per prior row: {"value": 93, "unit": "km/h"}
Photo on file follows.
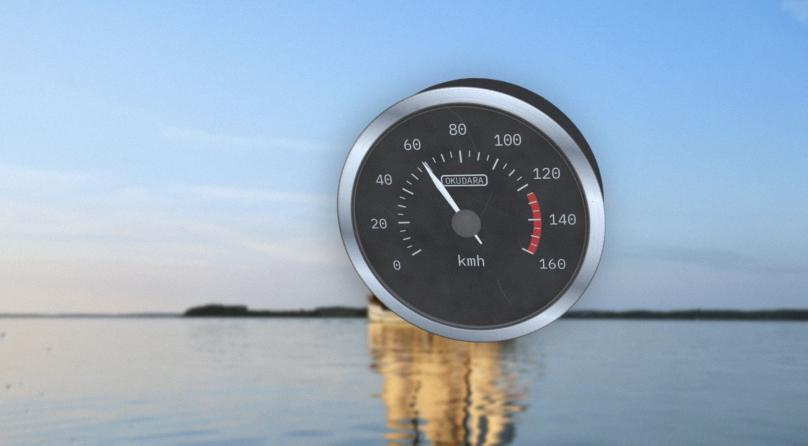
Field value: {"value": 60, "unit": "km/h"}
